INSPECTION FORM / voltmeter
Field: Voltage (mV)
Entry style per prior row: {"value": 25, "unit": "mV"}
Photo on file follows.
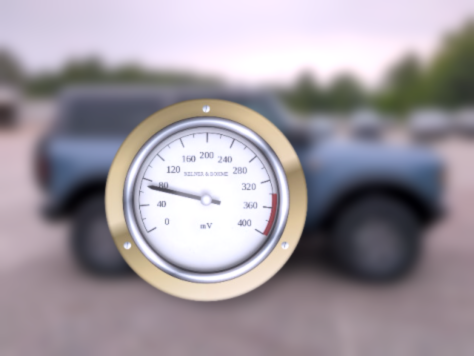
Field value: {"value": 70, "unit": "mV"}
